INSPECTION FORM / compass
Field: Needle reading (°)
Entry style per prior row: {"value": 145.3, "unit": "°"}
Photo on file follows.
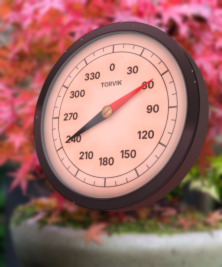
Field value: {"value": 60, "unit": "°"}
